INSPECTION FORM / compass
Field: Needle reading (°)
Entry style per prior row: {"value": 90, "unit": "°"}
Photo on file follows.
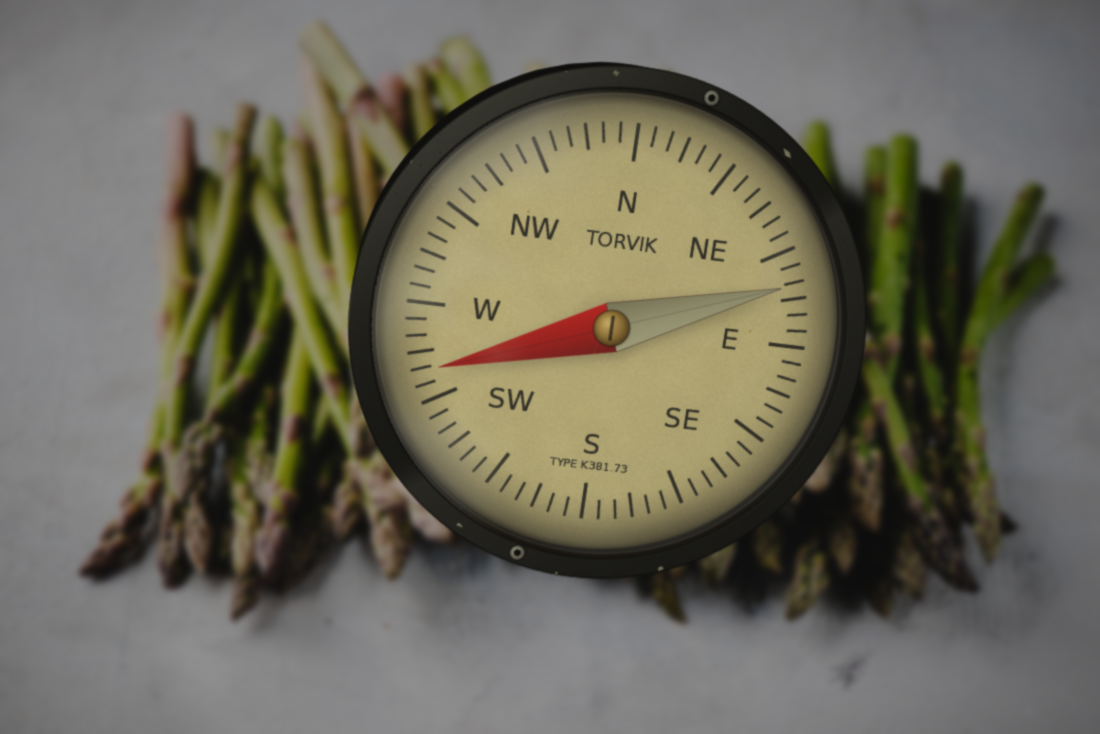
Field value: {"value": 250, "unit": "°"}
